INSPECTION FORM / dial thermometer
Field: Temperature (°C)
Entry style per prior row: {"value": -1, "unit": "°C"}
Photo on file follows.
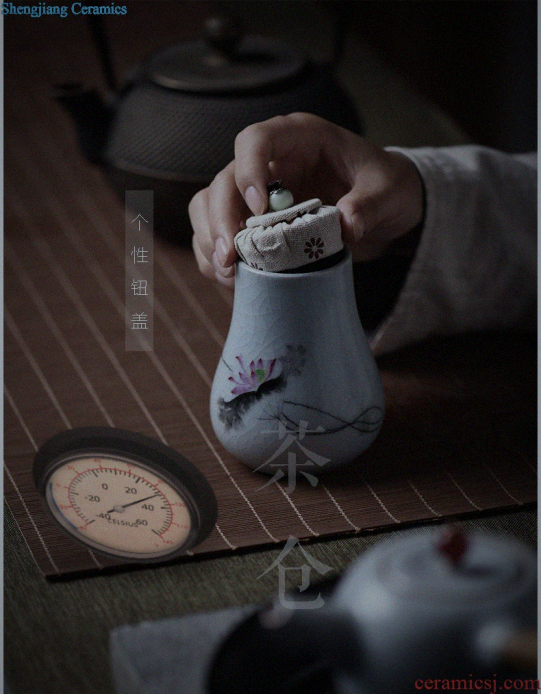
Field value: {"value": 30, "unit": "°C"}
